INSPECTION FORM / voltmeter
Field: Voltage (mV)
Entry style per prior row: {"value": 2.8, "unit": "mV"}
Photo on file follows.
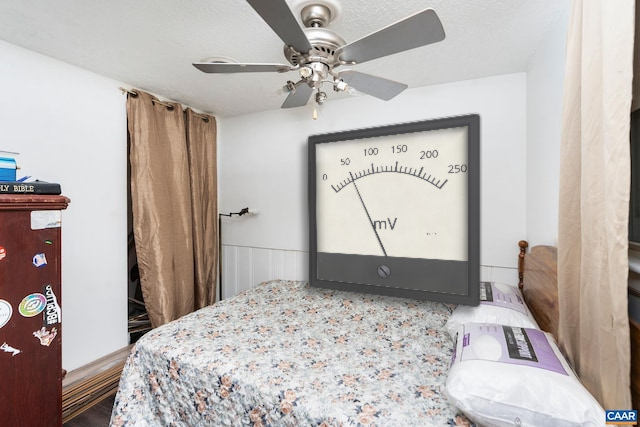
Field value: {"value": 50, "unit": "mV"}
